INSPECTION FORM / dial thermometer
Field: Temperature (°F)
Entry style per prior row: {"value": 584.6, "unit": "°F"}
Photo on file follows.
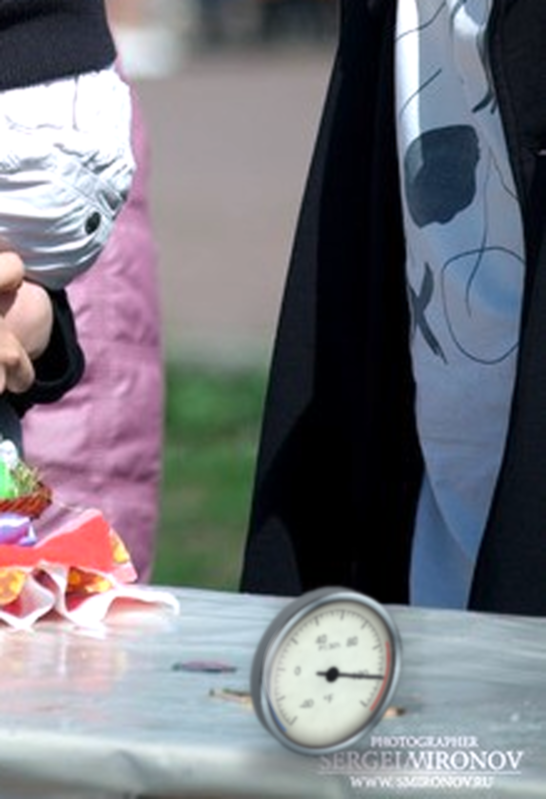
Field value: {"value": 120, "unit": "°F"}
